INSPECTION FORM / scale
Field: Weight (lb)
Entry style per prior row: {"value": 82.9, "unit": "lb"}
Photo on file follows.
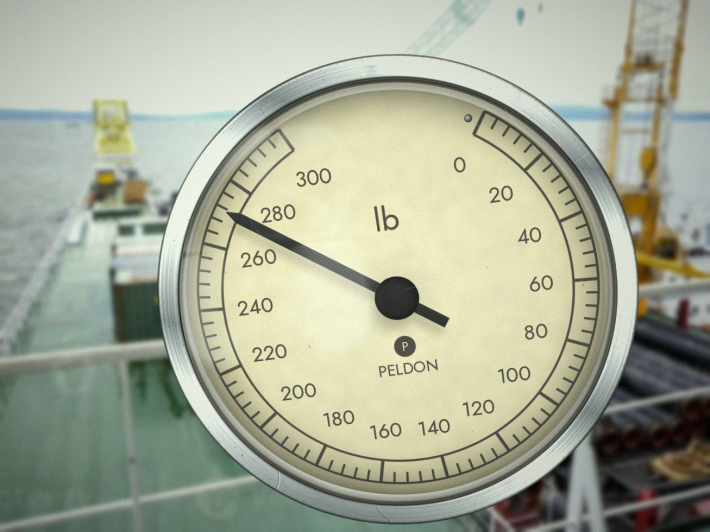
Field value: {"value": 272, "unit": "lb"}
